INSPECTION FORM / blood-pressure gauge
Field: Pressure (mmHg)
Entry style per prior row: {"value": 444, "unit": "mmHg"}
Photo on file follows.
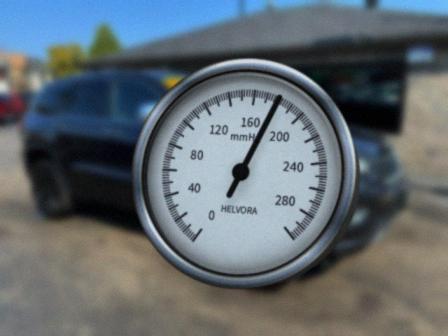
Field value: {"value": 180, "unit": "mmHg"}
